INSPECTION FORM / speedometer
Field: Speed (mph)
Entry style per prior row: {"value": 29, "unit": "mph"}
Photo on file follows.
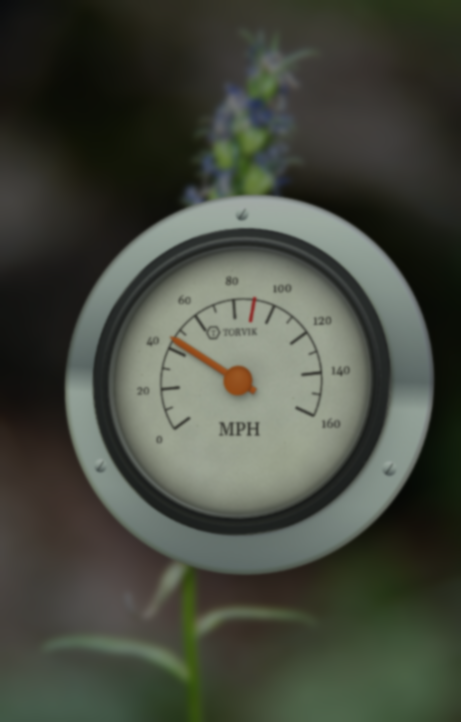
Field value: {"value": 45, "unit": "mph"}
